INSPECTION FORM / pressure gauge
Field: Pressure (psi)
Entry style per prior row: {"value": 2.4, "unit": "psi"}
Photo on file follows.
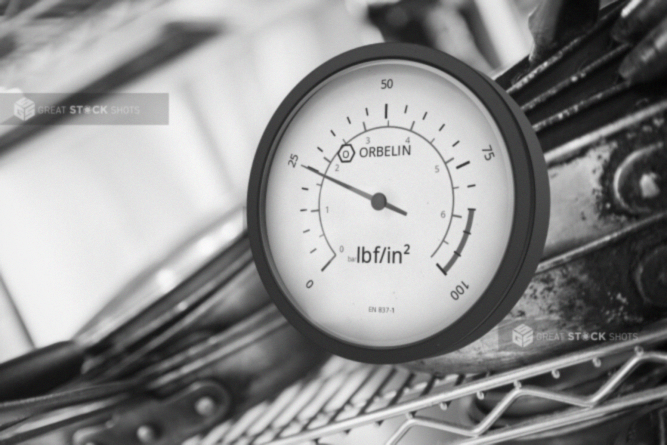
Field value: {"value": 25, "unit": "psi"}
